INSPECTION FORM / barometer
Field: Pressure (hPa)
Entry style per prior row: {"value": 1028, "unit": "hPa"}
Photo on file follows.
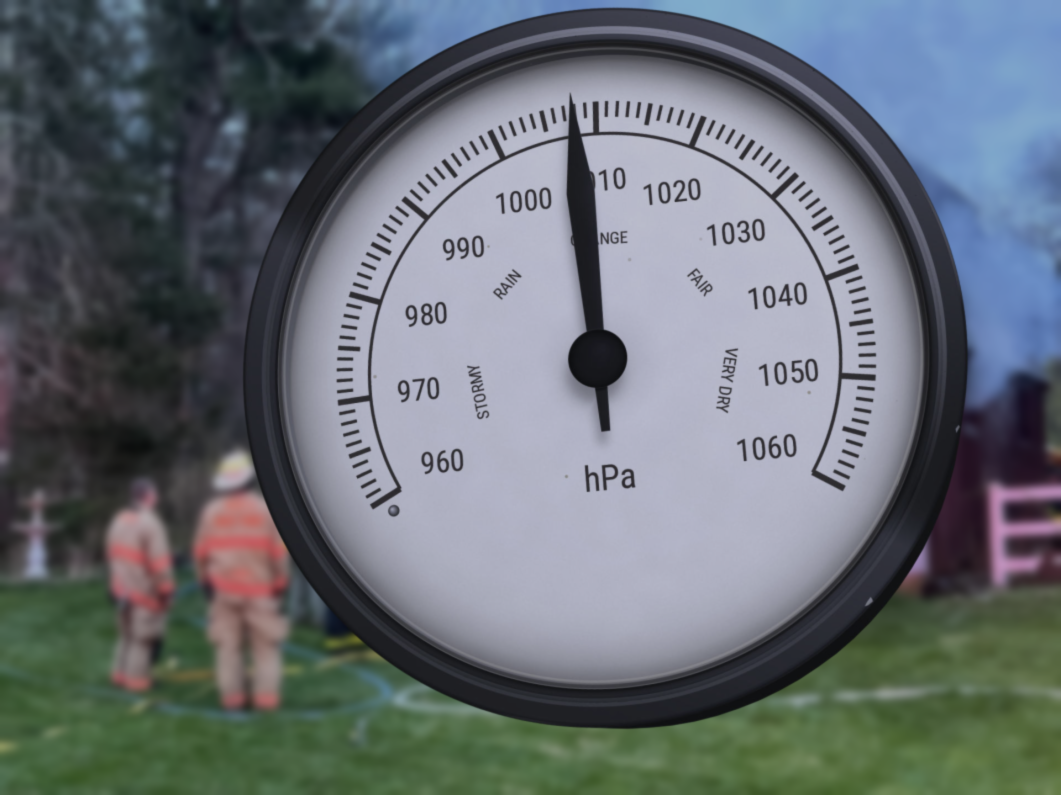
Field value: {"value": 1008, "unit": "hPa"}
